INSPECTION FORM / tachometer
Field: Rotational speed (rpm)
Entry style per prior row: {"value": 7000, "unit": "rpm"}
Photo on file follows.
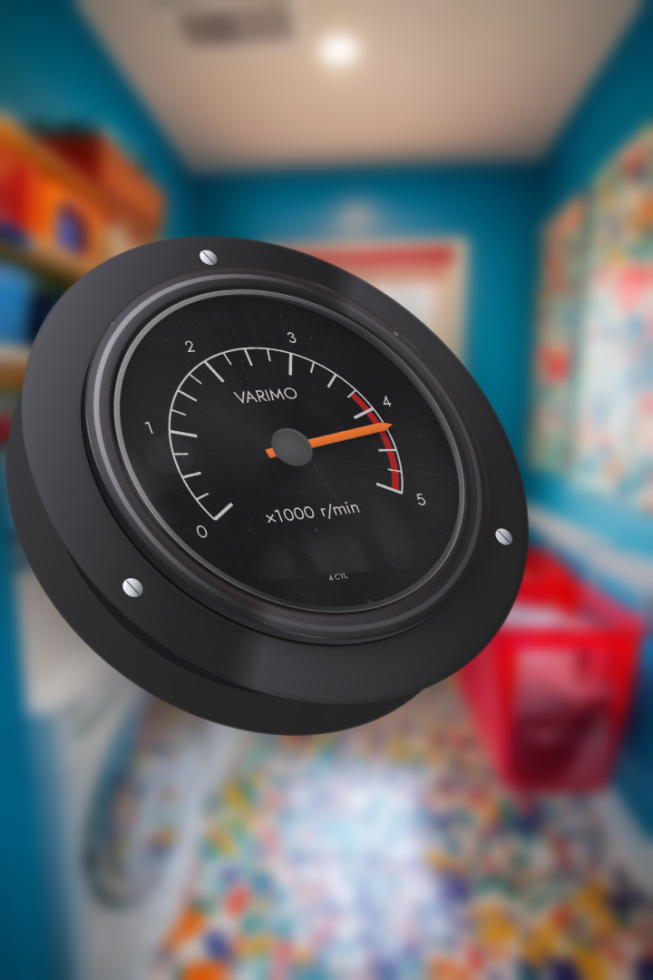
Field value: {"value": 4250, "unit": "rpm"}
